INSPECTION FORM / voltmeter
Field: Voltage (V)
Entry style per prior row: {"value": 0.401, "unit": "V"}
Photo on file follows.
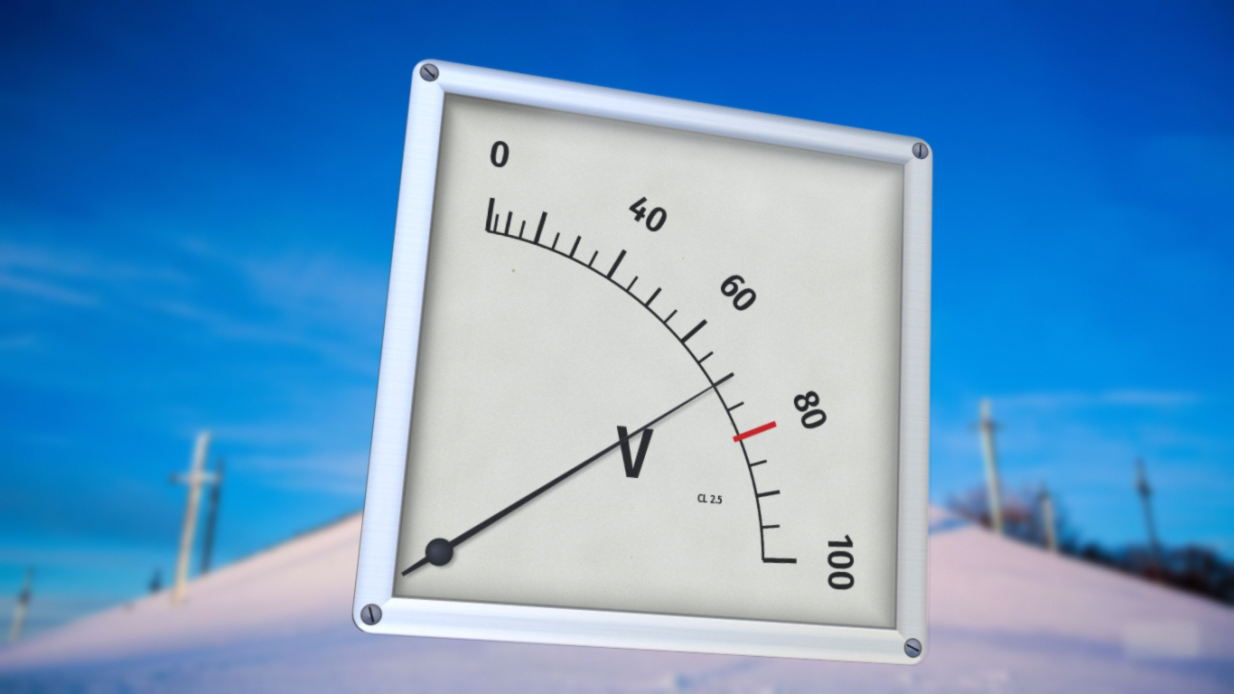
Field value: {"value": 70, "unit": "V"}
